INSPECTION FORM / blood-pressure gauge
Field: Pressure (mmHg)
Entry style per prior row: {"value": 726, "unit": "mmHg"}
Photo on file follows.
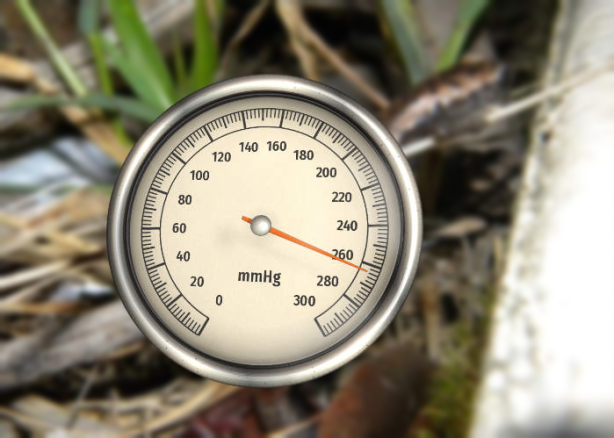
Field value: {"value": 264, "unit": "mmHg"}
